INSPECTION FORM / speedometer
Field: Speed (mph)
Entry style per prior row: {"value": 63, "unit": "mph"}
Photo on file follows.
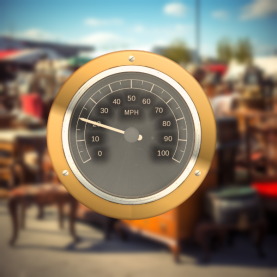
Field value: {"value": 20, "unit": "mph"}
